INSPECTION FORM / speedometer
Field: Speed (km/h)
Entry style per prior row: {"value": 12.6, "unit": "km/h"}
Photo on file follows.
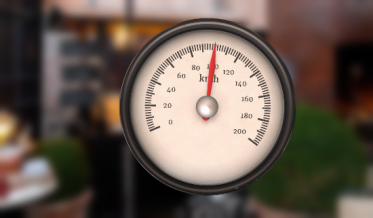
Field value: {"value": 100, "unit": "km/h"}
